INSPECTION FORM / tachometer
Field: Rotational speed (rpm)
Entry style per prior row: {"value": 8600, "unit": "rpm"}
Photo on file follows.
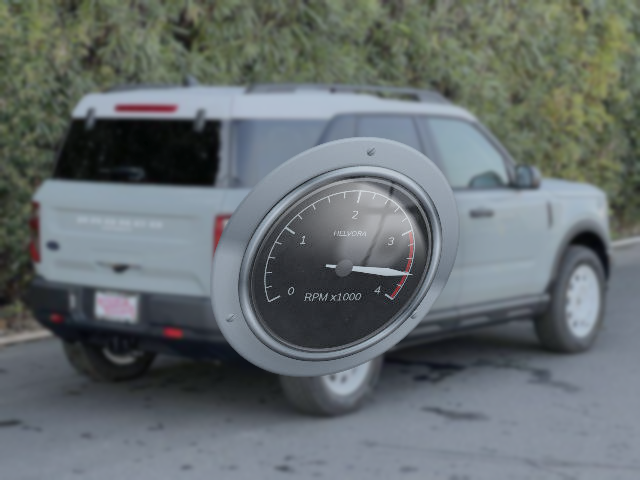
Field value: {"value": 3600, "unit": "rpm"}
